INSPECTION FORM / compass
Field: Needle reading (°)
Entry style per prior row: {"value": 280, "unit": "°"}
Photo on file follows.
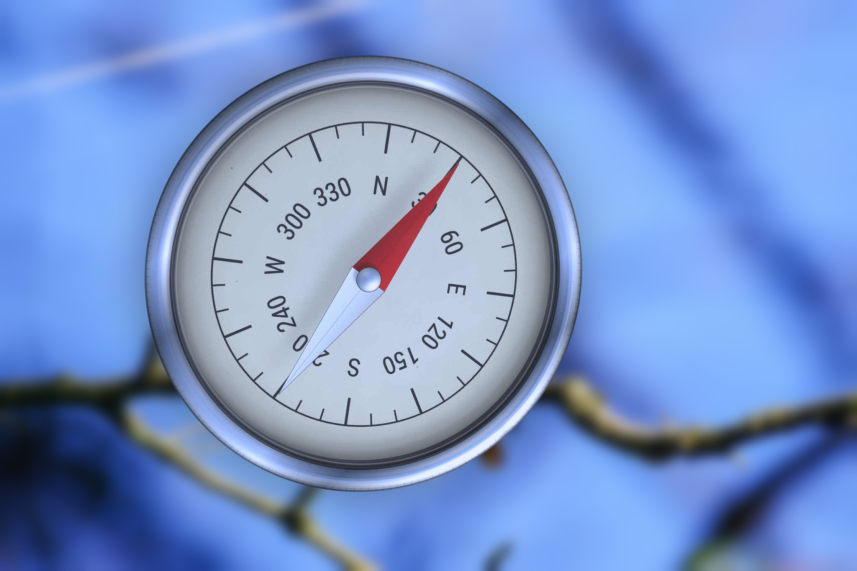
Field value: {"value": 30, "unit": "°"}
